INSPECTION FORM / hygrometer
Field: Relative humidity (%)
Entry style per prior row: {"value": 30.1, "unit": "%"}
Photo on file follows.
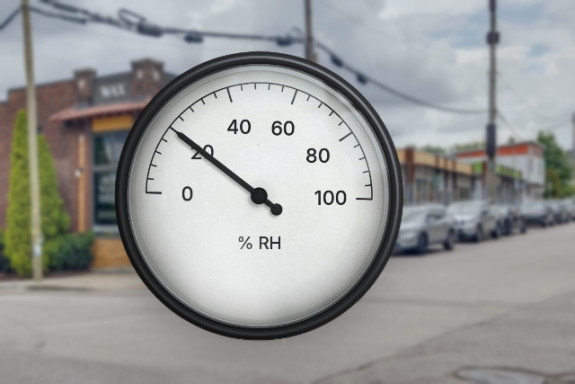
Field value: {"value": 20, "unit": "%"}
